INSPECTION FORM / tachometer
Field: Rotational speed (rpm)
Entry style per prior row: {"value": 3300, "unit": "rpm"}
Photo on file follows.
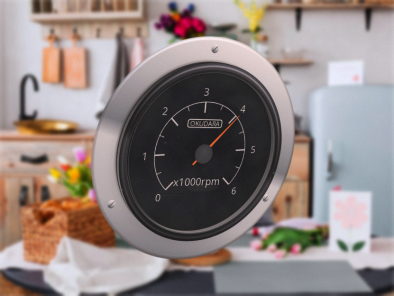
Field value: {"value": 4000, "unit": "rpm"}
